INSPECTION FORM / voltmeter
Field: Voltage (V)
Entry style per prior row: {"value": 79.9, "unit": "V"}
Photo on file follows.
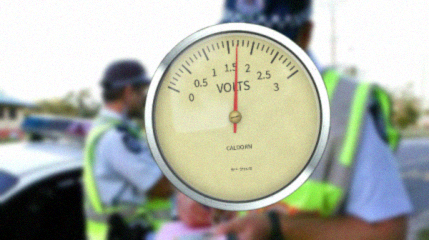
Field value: {"value": 1.7, "unit": "V"}
